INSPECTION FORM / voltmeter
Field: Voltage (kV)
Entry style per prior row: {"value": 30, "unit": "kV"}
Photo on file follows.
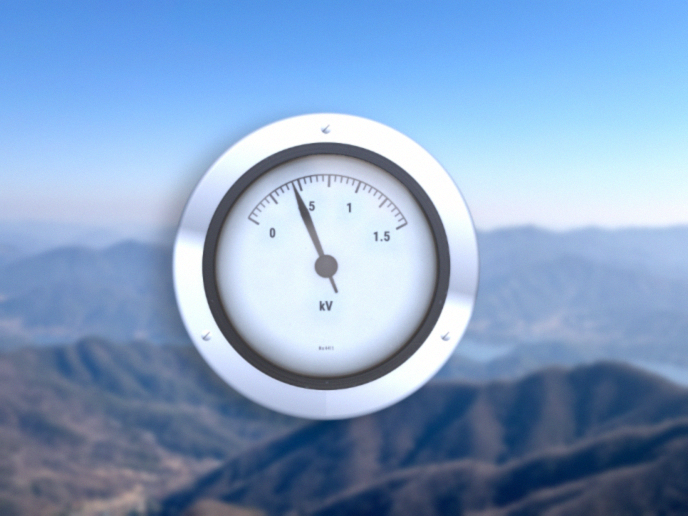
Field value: {"value": 0.45, "unit": "kV"}
